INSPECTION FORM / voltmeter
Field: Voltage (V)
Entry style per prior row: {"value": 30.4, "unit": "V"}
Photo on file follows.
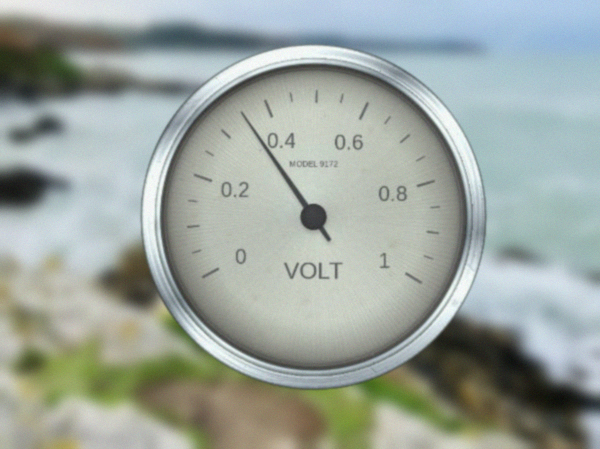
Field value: {"value": 0.35, "unit": "V"}
